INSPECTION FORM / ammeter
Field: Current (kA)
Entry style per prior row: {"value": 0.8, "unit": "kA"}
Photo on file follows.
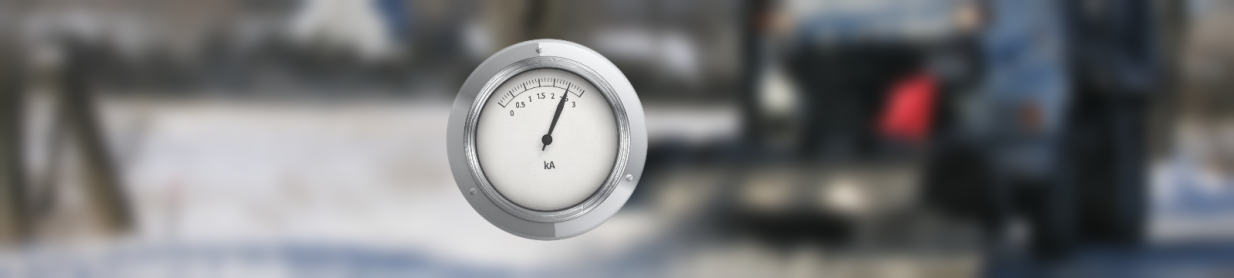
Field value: {"value": 2.5, "unit": "kA"}
